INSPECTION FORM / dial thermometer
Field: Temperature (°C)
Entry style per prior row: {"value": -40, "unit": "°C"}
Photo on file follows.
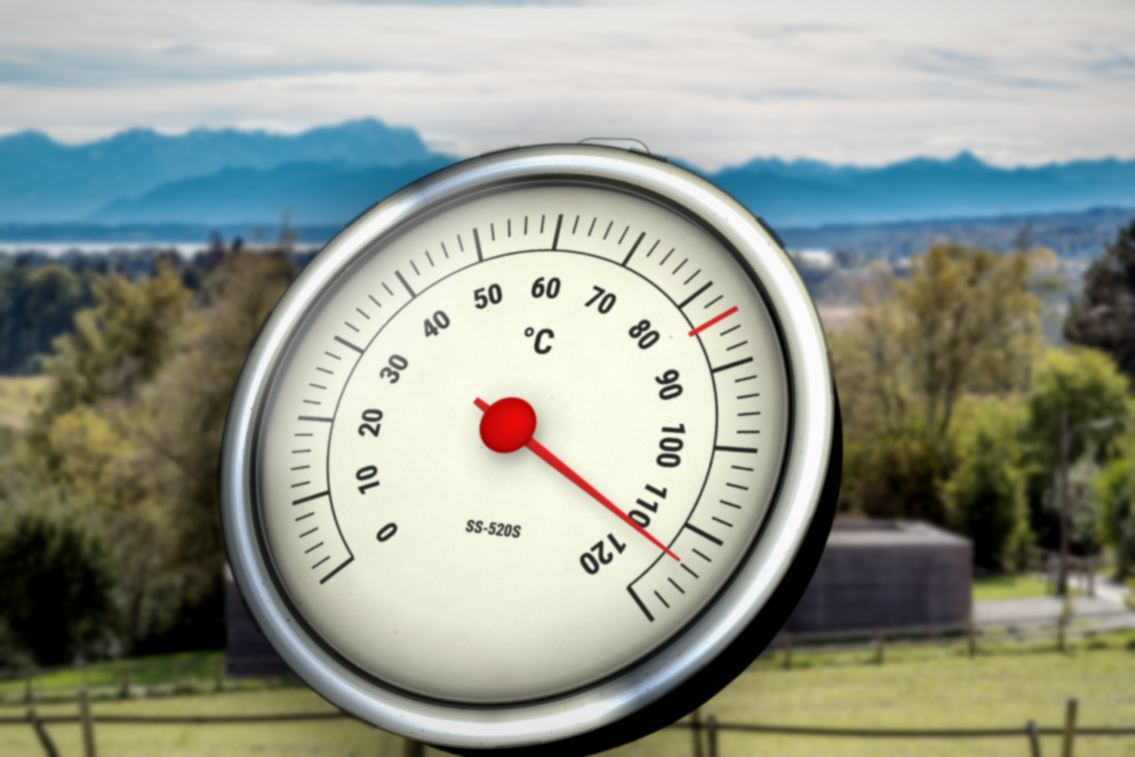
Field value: {"value": 114, "unit": "°C"}
